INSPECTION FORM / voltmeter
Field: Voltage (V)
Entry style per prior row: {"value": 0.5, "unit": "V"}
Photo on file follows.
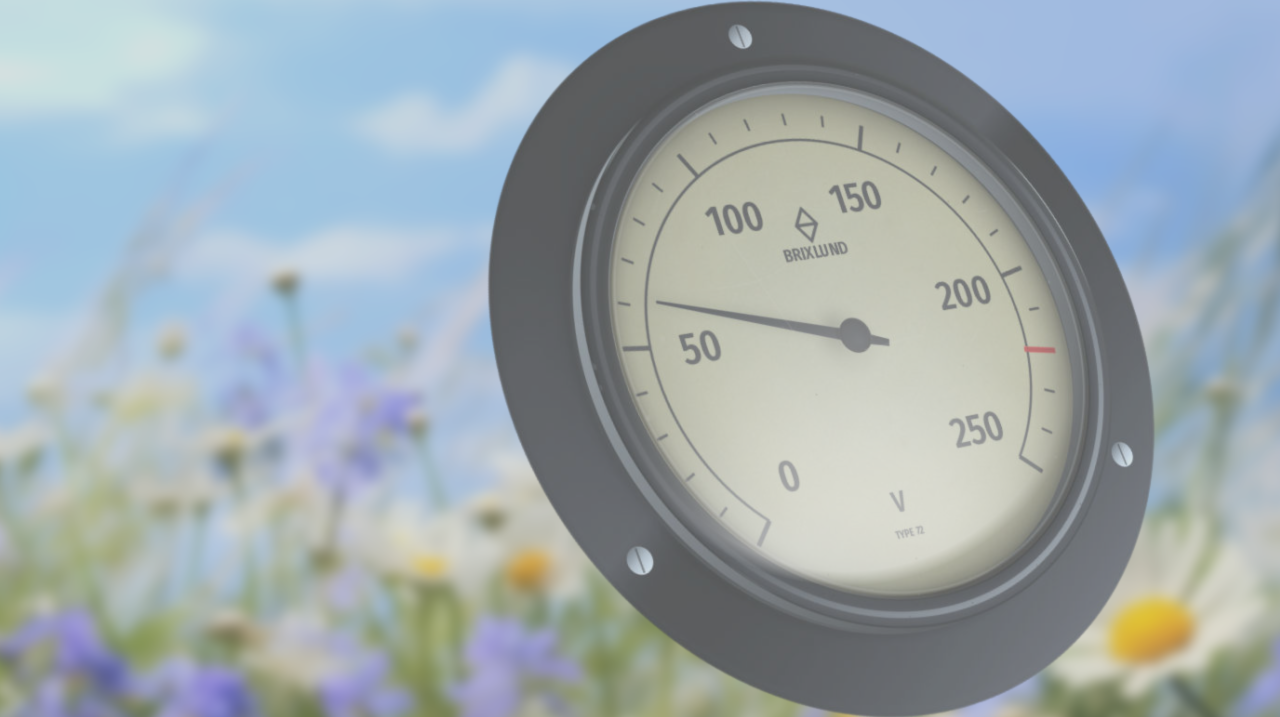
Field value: {"value": 60, "unit": "V"}
